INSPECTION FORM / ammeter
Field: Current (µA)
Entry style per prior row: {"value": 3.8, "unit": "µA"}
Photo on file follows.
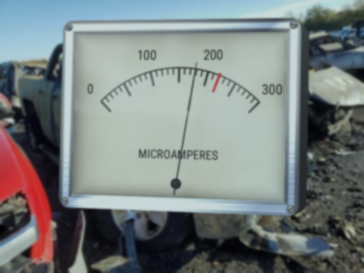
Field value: {"value": 180, "unit": "µA"}
